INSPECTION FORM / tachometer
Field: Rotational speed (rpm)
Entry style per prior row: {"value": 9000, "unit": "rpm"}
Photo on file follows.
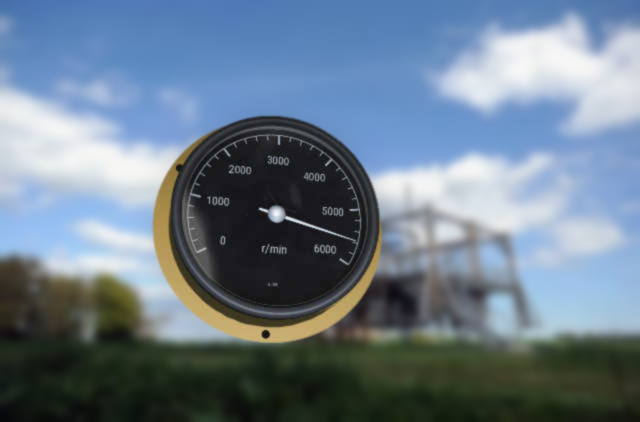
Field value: {"value": 5600, "unit": "rpm"}
